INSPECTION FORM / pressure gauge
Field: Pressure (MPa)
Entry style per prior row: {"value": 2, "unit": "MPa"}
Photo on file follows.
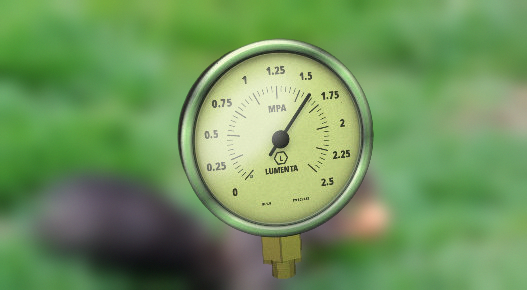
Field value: {"value": 1.6, "unit": "MPa"}
